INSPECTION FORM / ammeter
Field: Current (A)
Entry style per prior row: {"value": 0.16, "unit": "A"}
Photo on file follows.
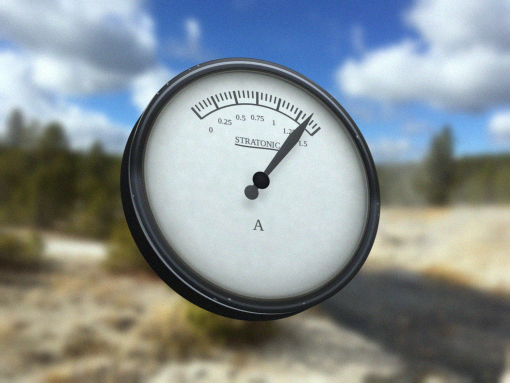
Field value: {"value": 1.35, "unit": "A"}
